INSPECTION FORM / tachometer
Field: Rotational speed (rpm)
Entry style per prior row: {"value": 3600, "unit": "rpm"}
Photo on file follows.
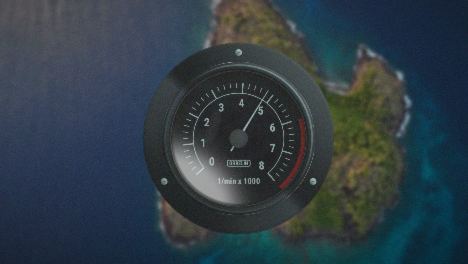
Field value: {"value": 4800, "unit": "rpm"}
